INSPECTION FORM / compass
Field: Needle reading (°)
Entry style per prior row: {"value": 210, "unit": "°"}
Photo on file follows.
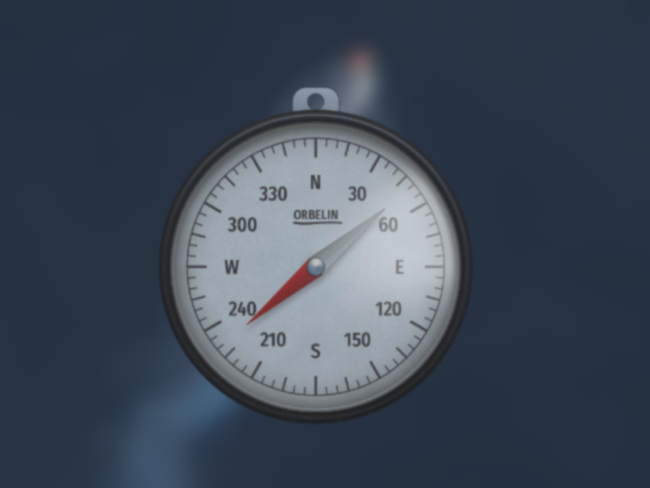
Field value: {"value": 230, "unit": "°"}
